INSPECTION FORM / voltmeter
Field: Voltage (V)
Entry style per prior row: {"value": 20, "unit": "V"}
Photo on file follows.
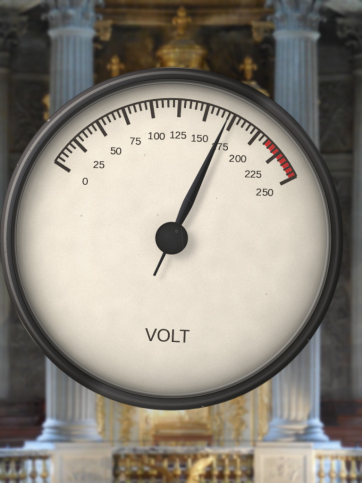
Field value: {"value": 170, "unit": "V"}
